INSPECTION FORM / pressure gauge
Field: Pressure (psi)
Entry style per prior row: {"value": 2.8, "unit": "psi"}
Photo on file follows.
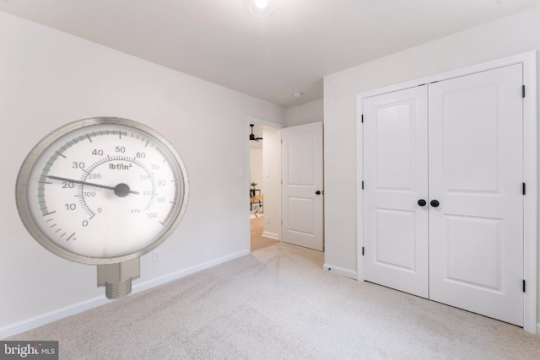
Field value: {"value": 22, "unit": "psi"}
